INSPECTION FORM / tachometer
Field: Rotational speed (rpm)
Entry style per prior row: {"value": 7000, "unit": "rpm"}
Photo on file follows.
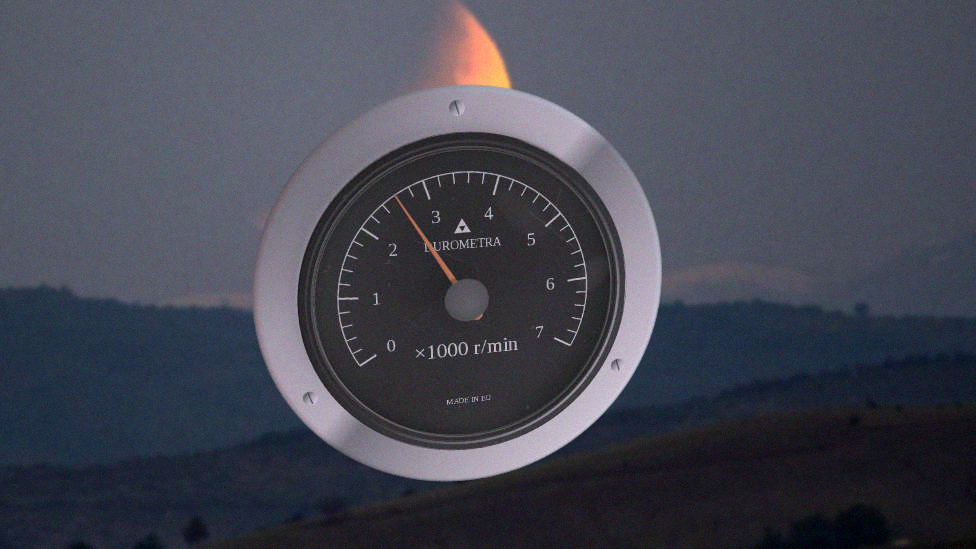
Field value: {"value": 2600, "unit": "rpm"}
